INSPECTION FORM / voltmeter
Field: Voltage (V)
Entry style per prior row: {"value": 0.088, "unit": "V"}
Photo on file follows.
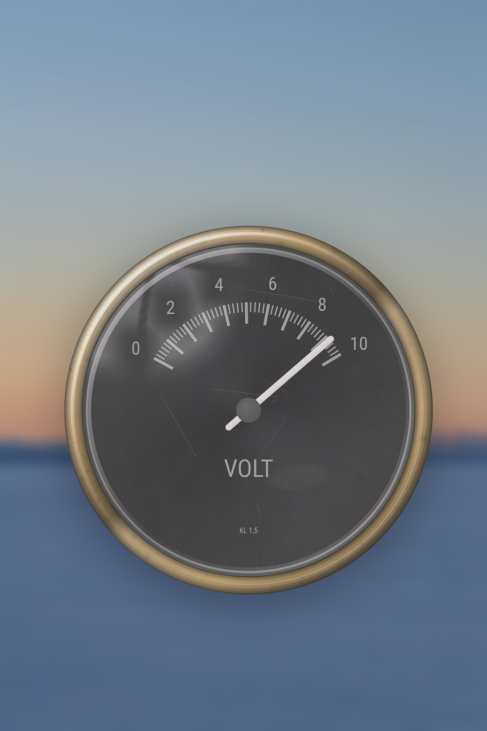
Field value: {"value": 9.2, "unit": "V"}
